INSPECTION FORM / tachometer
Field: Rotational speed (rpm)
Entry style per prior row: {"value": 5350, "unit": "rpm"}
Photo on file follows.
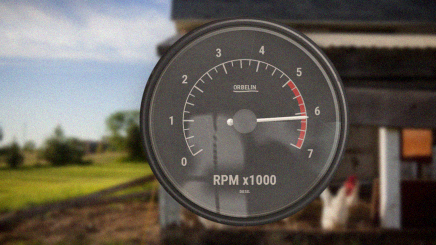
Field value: {"value": 6125, "unit": "rpm"}
